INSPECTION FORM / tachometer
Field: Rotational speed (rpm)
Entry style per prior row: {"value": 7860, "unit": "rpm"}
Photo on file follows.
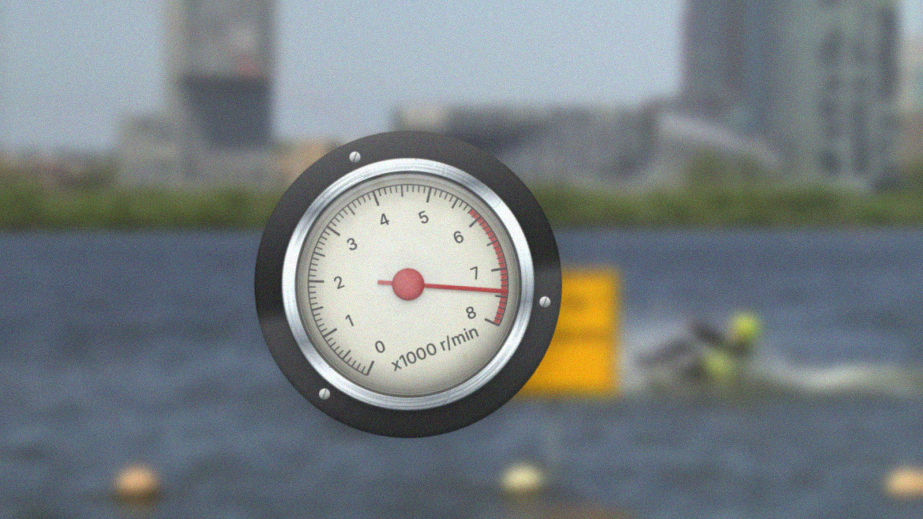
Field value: {"value": 7400, "unit": "rpm"}
